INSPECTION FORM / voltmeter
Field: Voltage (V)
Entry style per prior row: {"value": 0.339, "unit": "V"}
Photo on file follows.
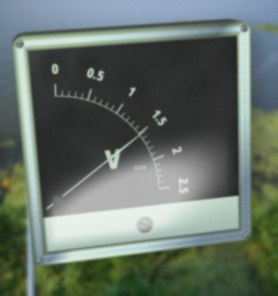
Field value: {"value": 1.5, "unit": "V"}
